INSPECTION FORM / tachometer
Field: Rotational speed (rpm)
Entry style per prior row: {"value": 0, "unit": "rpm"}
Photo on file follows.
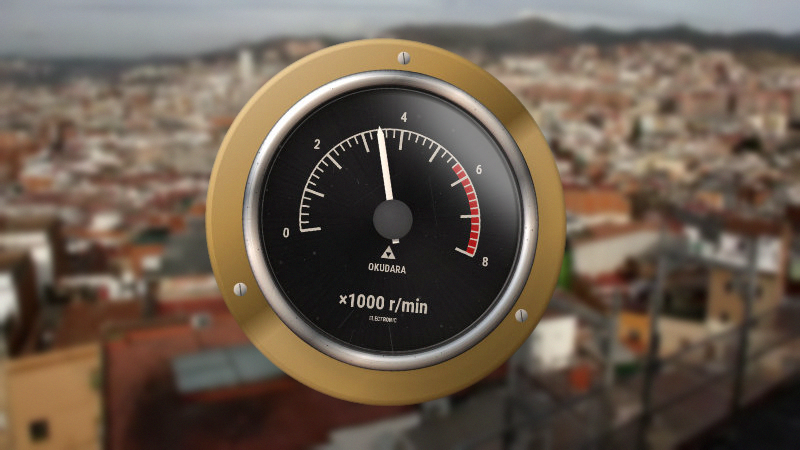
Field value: {"value": 3400, "unit": "rpm"}
